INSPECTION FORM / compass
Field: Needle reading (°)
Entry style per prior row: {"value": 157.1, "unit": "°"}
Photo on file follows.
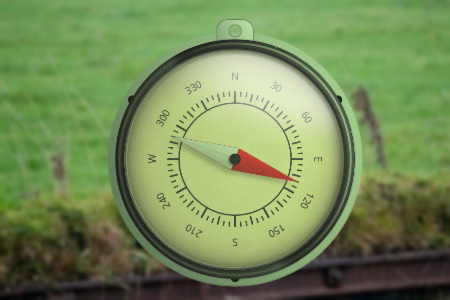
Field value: {"value": 110, "unit": "°"}
